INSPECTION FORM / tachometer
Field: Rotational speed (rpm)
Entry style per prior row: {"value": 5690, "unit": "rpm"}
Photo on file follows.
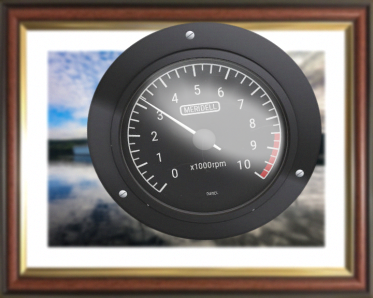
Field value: {"value": 3250, "unit": "rpm"}
